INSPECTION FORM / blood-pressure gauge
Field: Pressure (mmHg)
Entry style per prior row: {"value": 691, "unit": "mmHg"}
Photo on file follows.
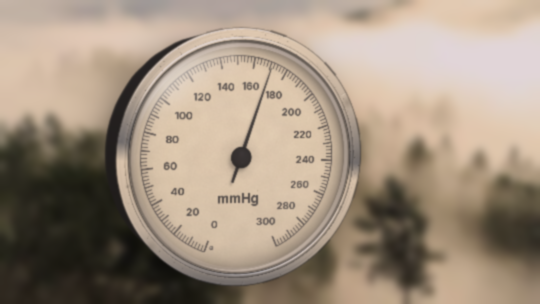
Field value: {"value": 170, "unit": "mmHg"}
